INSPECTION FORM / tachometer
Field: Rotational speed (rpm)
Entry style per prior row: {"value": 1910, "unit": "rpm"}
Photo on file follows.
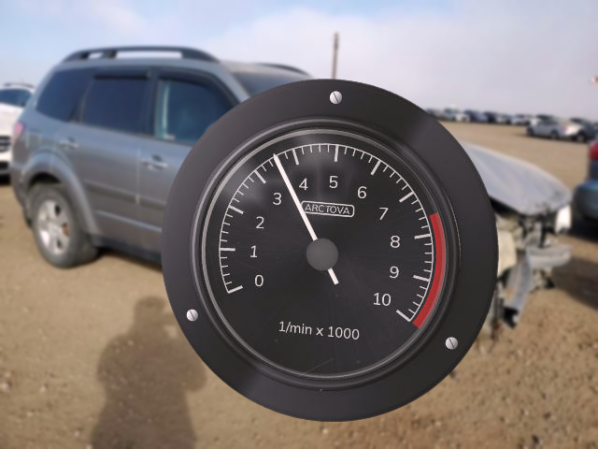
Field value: {"value": 3600, "unit": "rpm"}
